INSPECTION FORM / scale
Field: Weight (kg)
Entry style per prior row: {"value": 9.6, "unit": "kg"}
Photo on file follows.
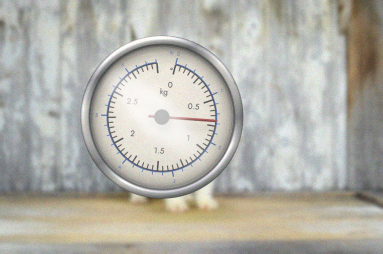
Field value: {"value": 0.7, "unit": "kg"}
